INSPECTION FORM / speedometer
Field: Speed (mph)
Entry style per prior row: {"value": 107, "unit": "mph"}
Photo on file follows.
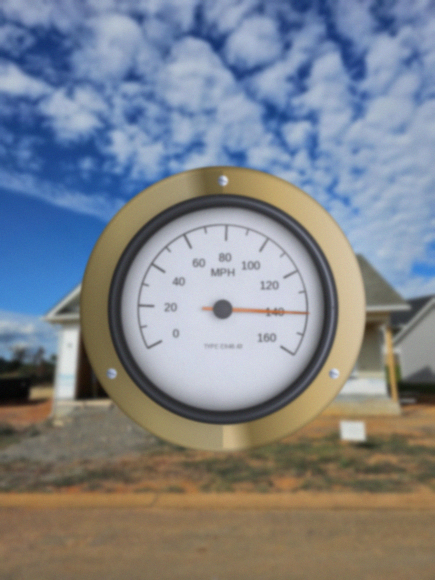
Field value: {"value": 140, "unit": "mph"}
